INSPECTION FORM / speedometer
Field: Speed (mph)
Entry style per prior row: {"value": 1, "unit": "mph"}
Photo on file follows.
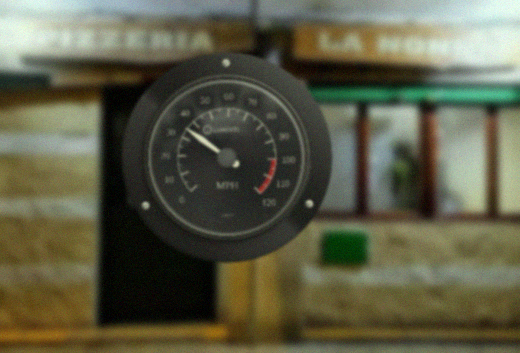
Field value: {"value": 35, "unit": "mph"}
